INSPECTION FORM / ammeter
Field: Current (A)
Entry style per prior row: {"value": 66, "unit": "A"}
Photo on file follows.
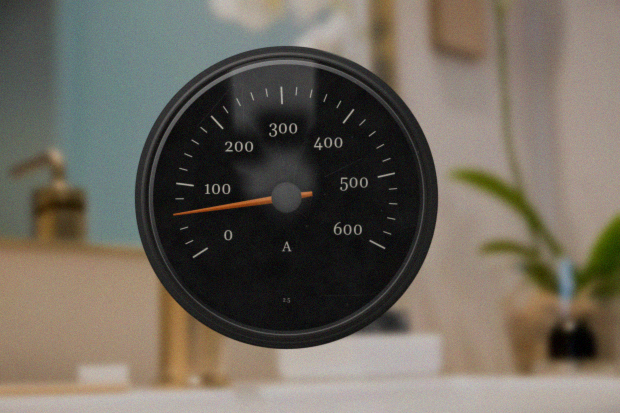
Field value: {"value": 60, "unit": "A"}
